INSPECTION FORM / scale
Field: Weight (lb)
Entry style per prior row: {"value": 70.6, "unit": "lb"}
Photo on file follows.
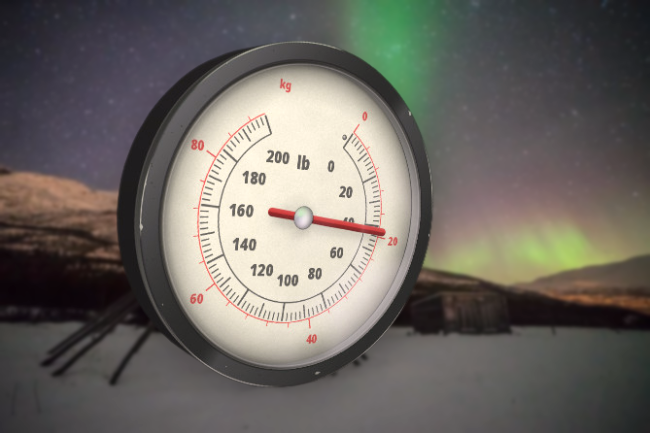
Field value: {"value": 42, "unit": "lb"}
